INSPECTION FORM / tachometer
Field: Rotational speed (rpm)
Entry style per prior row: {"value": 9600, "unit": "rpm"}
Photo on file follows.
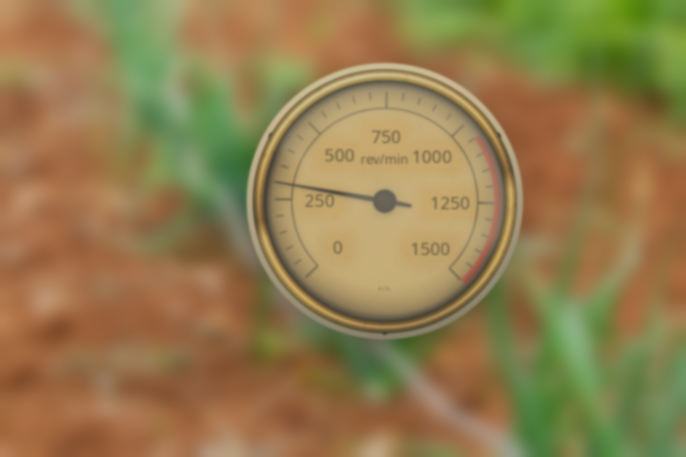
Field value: {"value": 300, "unit": "rpm"}
